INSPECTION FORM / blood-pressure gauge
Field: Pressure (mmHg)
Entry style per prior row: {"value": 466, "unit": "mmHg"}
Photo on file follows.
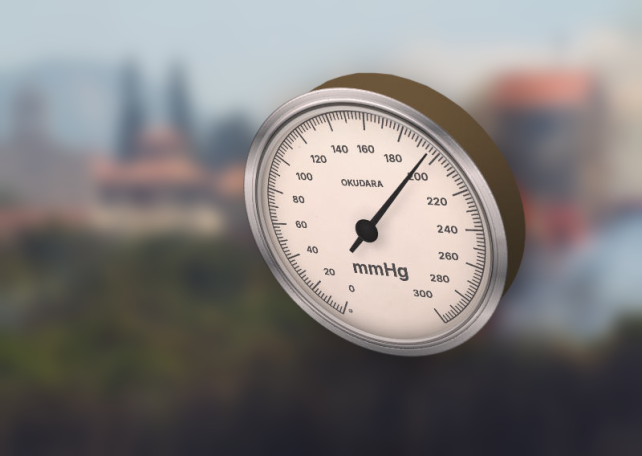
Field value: {"value": 196, "unit": "mmHg"}
